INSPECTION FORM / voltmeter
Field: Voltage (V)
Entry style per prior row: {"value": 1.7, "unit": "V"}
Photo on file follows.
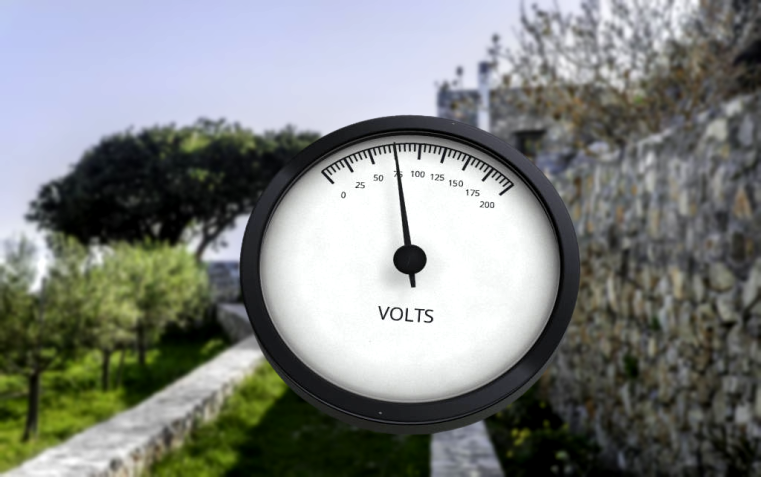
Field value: {"value": 75, "unit": "V"}
